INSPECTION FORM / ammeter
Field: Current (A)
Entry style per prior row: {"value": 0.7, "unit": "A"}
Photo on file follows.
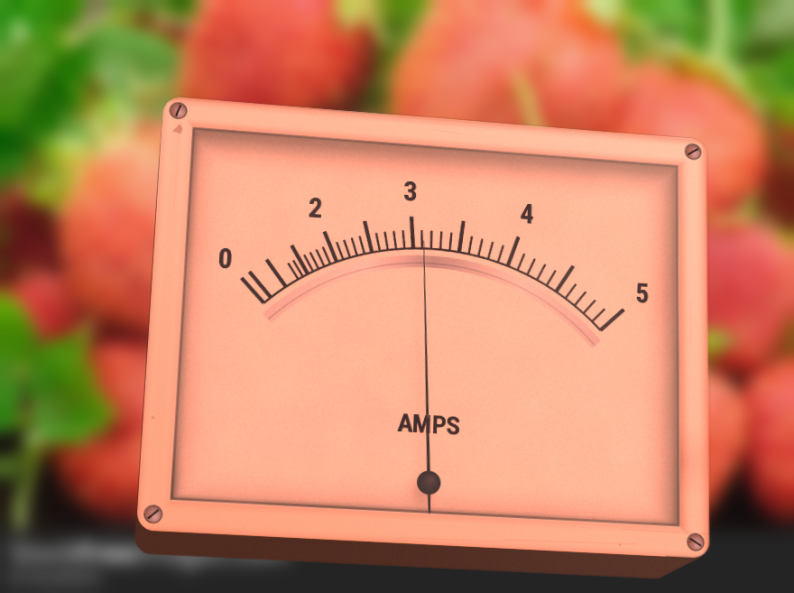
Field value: {"value": 3.1, "unit": "A"}
